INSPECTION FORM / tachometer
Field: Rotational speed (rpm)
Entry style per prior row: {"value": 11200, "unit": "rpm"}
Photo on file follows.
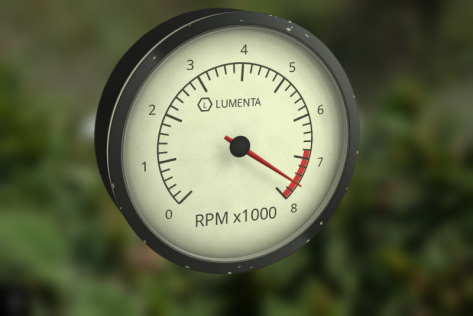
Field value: {"value": 7600, "unit": "rpm"}
